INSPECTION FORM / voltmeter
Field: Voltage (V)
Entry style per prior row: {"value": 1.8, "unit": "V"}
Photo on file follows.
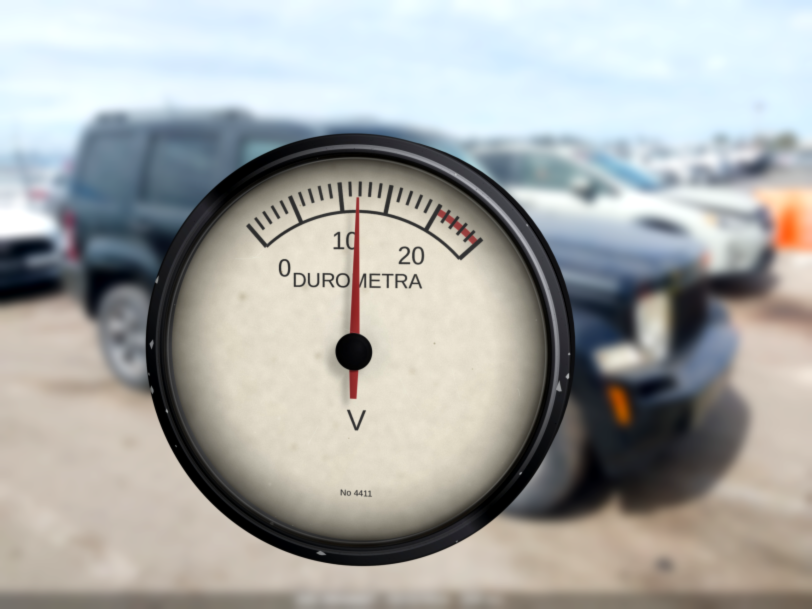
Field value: {"value": 12, "unit": "V"}
